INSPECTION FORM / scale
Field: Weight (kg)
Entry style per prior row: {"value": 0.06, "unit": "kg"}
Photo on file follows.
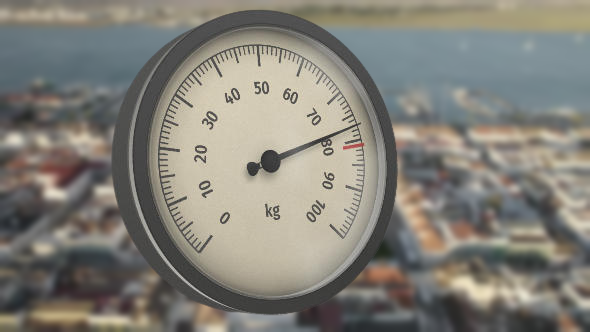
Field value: {"value": 77, "unit": "kg"}
